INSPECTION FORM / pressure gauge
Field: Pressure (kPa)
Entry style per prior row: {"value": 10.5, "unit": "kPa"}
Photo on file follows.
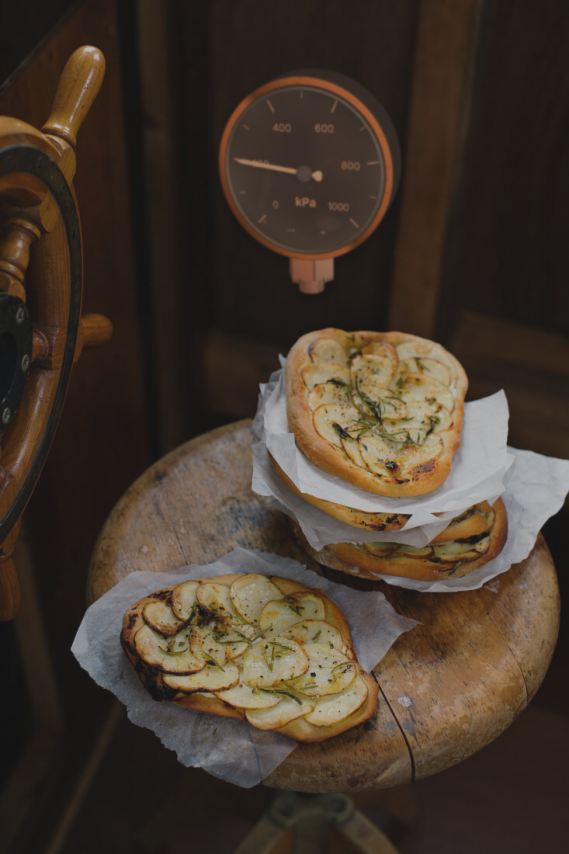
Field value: {"value": 200, "unit": "kPa"}
